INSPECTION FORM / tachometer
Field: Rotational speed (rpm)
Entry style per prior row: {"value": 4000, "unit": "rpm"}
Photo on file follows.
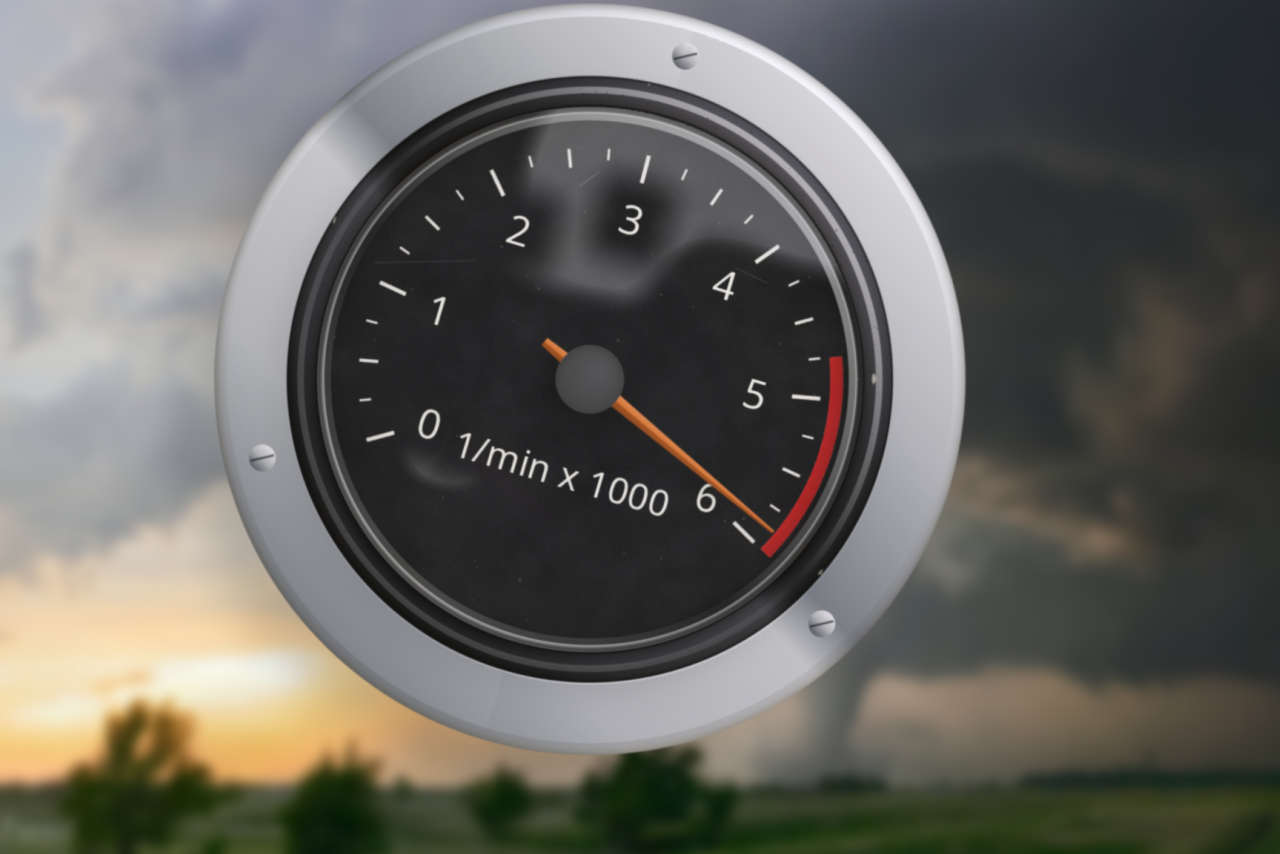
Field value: {"value": 5875, "unit": "rpm"}
